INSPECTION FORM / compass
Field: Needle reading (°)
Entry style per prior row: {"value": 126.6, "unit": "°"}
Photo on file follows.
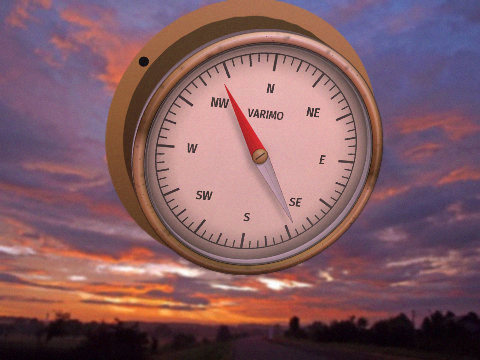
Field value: {"value": 325, "unit": "°"}
